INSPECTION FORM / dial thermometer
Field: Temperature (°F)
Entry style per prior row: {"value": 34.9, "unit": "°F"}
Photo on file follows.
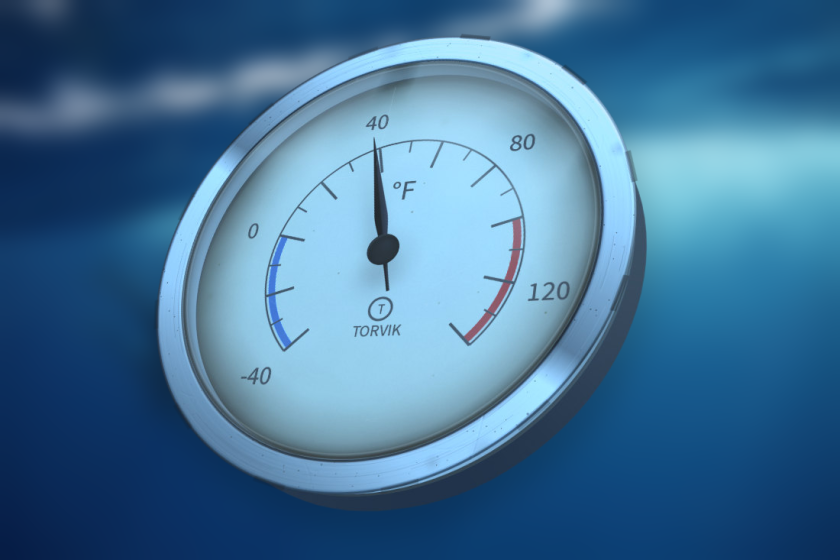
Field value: {"value": 40, "unit": "°F"}
